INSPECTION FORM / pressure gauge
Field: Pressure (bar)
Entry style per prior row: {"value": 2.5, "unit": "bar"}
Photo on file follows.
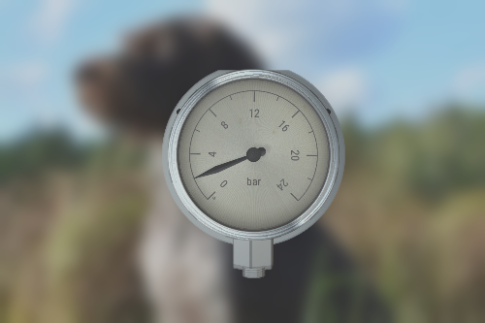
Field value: {"value": 2, "unit": "bar"}
